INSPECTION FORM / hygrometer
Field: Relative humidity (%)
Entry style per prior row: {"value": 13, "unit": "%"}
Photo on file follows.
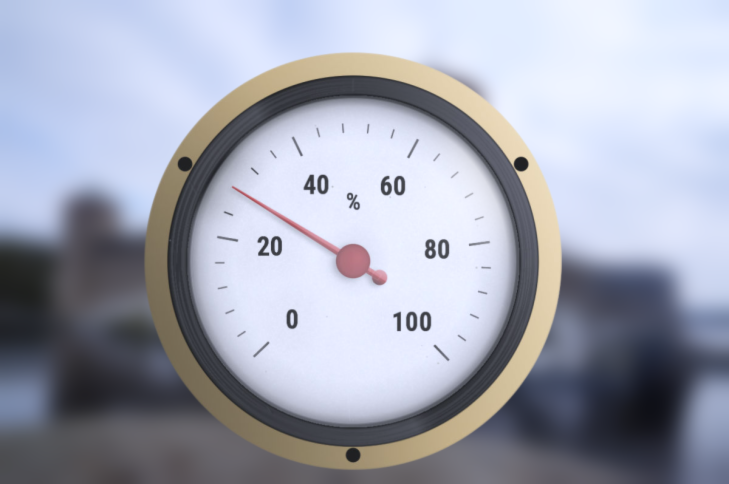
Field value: {"value": 28, "unit": "%"}
